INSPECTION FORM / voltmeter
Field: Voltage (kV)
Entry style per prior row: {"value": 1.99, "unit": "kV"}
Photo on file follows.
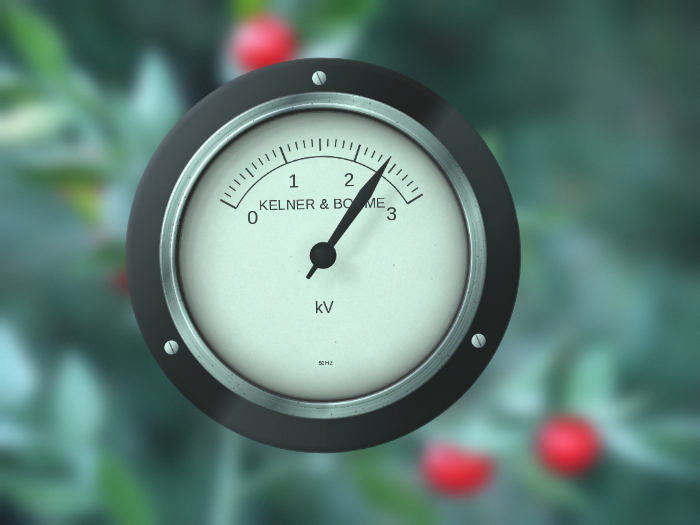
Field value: {"value": 2.4, "unit": "kV"}
